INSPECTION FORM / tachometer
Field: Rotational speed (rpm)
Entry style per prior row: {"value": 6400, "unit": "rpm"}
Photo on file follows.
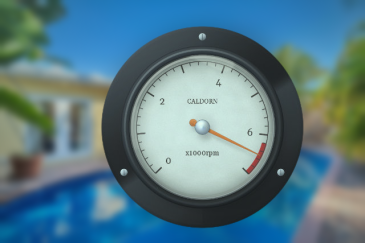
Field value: {"value": 6500, "unit": "rpm"}
